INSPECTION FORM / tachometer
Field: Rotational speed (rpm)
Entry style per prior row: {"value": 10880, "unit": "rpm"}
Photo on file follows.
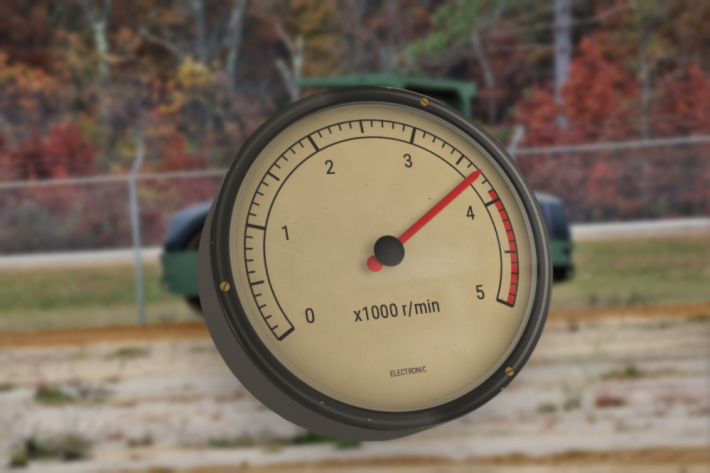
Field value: {"value": 3700, "unit": "rpm"}
